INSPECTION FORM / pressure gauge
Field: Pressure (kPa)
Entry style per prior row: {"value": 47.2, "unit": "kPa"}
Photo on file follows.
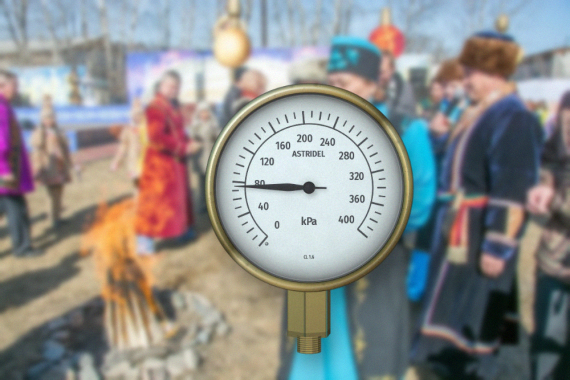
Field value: {"value": 75, "unit": "kPa"}
